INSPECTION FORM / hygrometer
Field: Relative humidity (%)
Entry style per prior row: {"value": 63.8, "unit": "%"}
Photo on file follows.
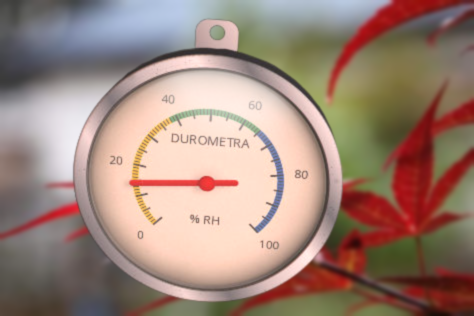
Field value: {"value": 15, "unit": "%"}
